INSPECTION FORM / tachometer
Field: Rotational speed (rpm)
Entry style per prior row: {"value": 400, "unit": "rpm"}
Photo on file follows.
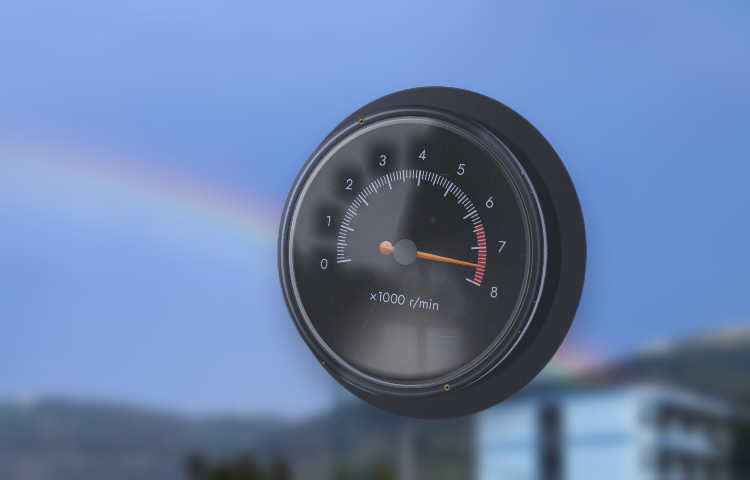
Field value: {"value": 7500, "unit": "rpm"}
